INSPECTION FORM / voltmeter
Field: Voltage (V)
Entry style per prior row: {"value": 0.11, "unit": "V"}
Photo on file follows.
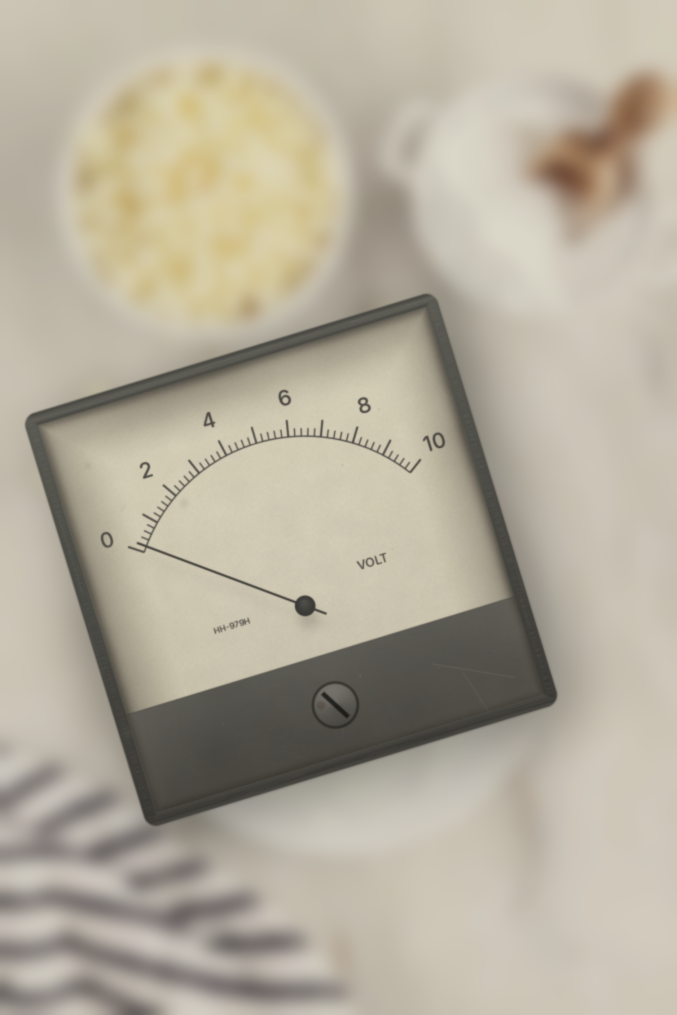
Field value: {"value": 0.2, "unit": "V"}
